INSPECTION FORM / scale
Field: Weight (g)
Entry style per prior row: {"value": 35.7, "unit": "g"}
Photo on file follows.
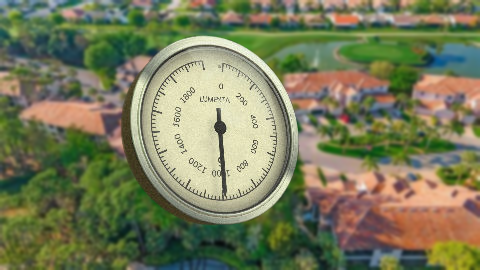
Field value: {"value": 1000, "unit": "g"}
